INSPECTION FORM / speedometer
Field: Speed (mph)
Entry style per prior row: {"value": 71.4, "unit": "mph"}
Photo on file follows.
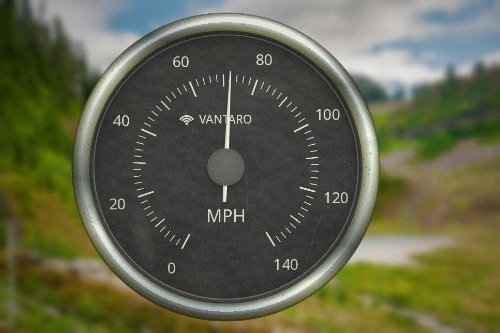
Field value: {"value": 72, "unit": "mph"}
